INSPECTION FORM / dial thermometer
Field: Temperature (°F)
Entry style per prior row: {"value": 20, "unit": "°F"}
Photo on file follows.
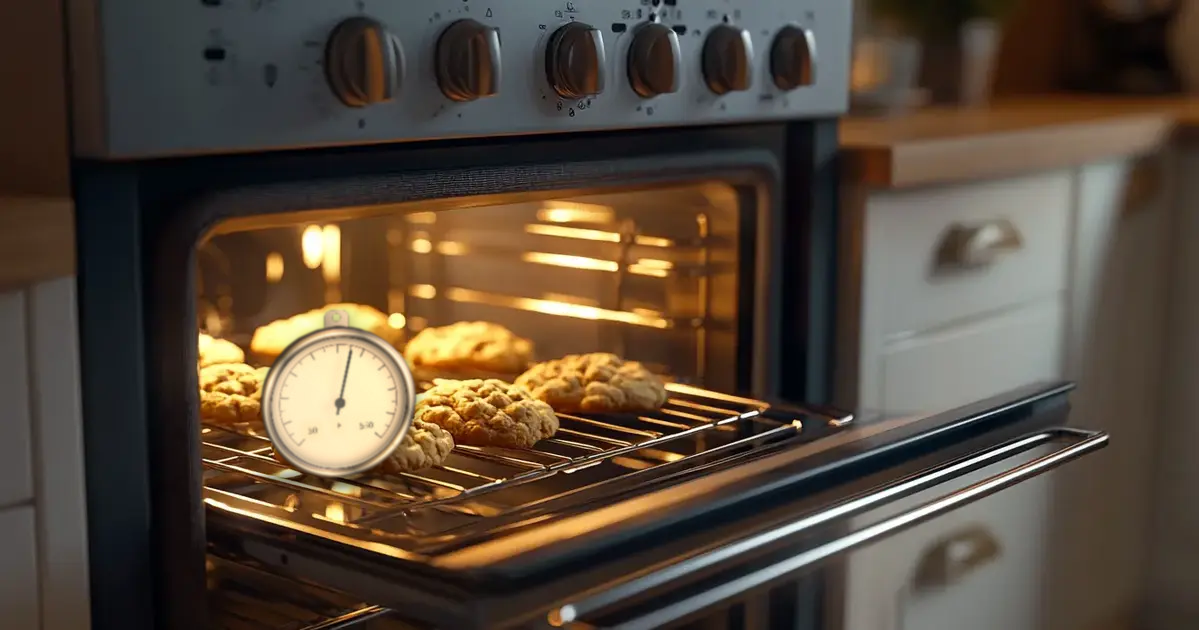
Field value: {"value": 325, "unit": "°F"}
